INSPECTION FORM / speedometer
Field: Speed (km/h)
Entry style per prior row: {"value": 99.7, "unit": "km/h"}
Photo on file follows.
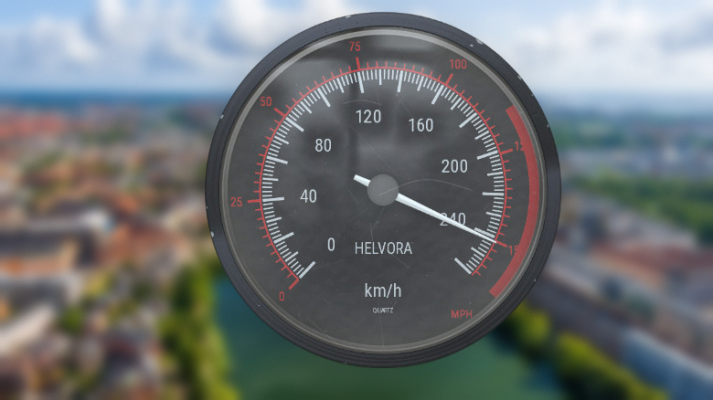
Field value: {"value": 242, "unit": "km/h"}
